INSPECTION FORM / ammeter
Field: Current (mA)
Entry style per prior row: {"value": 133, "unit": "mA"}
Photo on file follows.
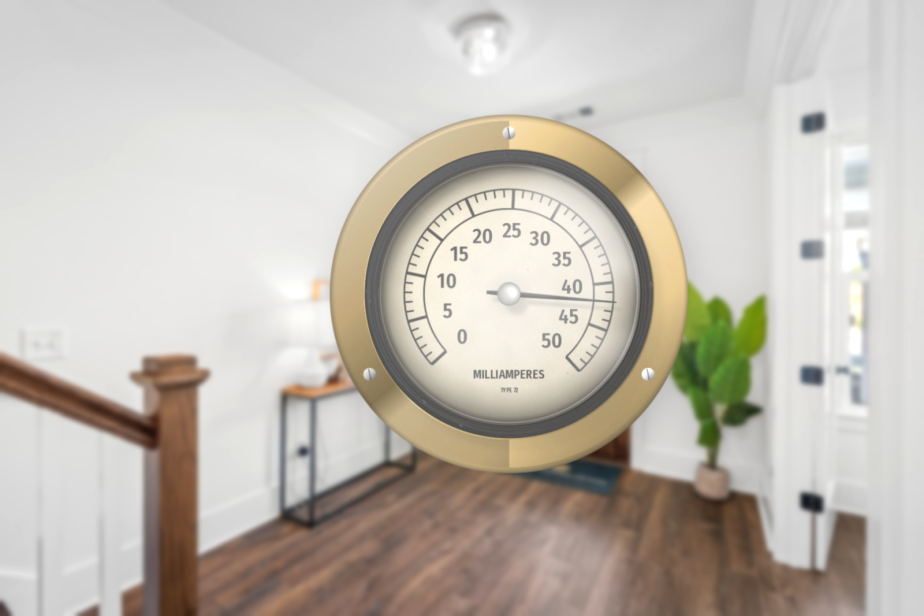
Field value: {"value": 42, "unit": "mA"}
